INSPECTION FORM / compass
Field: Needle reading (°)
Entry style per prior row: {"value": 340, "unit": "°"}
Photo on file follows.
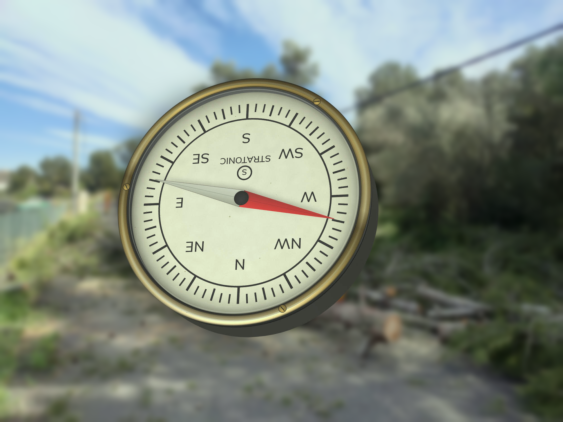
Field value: {"value": 285, "unit": "°"}
